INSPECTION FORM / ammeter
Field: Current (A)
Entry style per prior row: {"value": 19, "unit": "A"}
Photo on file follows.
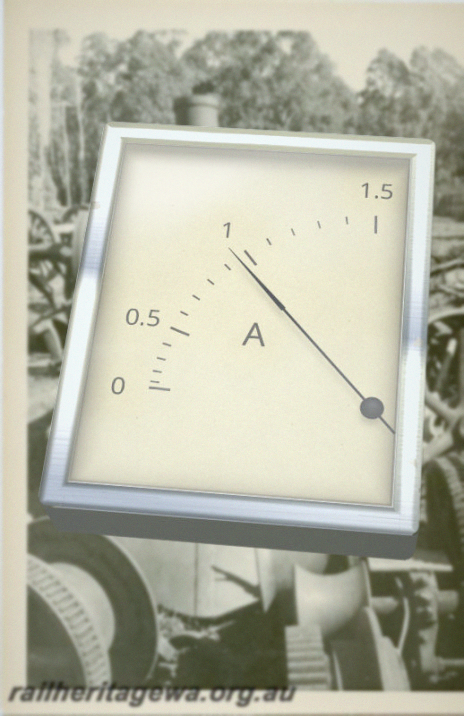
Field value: {"value": 0.95, "unit": "A"}
